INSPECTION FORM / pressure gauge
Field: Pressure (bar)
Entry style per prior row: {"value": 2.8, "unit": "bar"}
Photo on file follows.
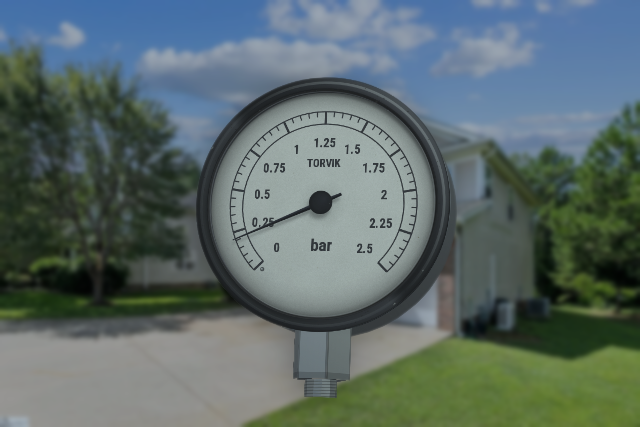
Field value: {"value": 0.2, "unit": "bar"}
